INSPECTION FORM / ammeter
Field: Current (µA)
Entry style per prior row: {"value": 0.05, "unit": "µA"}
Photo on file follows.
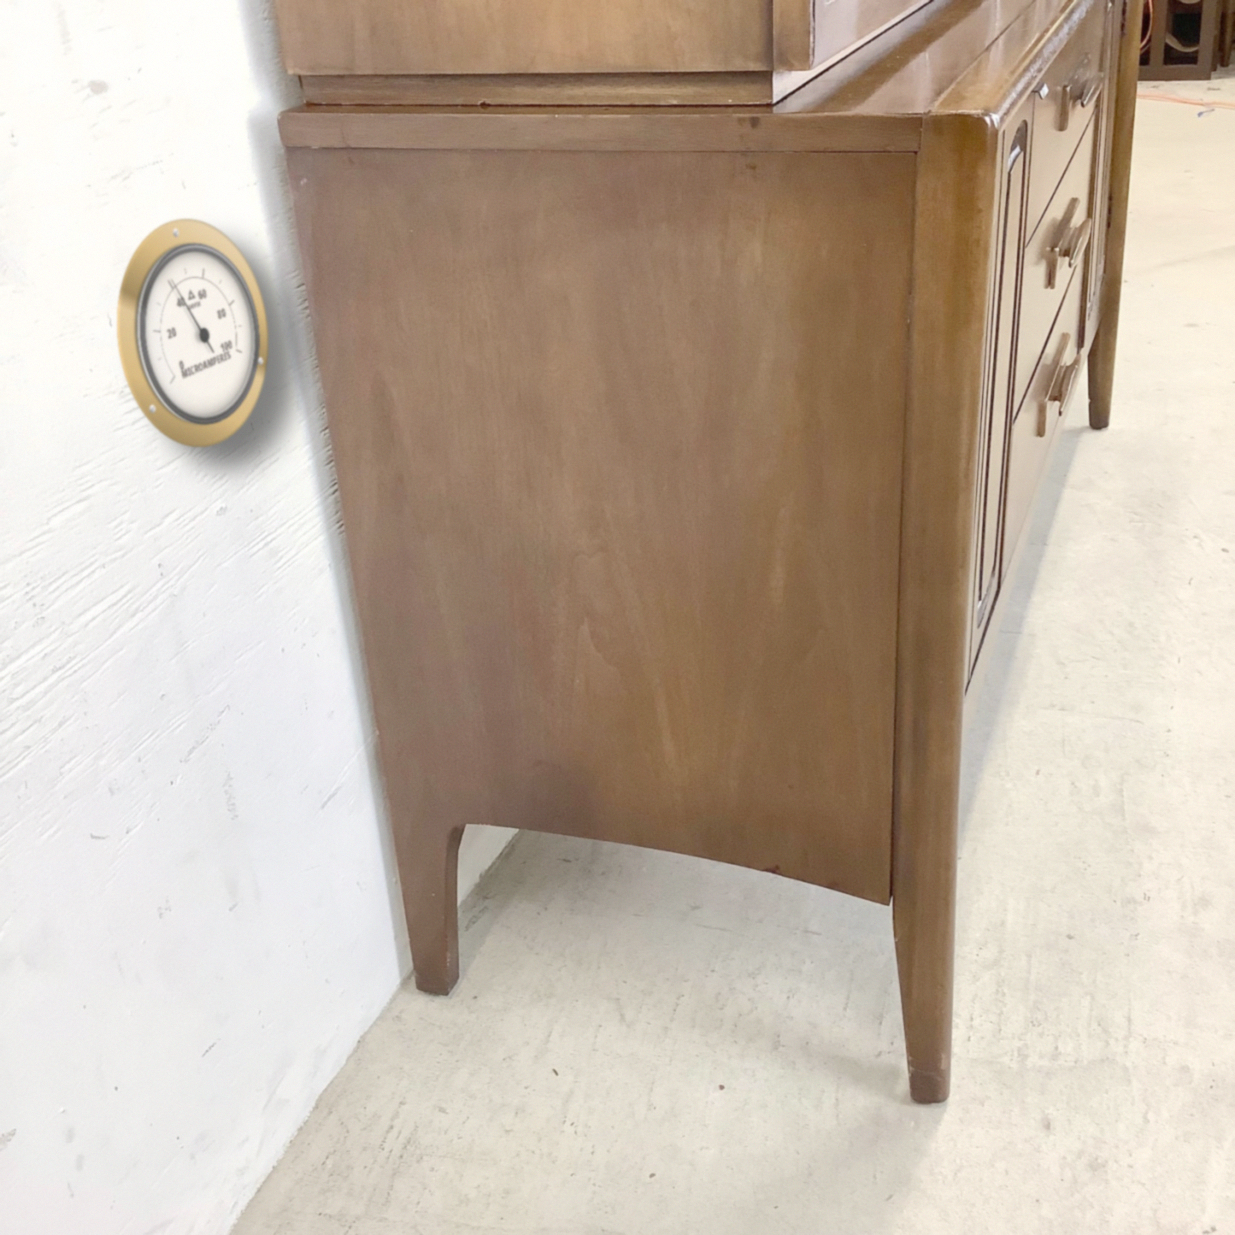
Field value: {"value": 40, "unit": "µA"}
